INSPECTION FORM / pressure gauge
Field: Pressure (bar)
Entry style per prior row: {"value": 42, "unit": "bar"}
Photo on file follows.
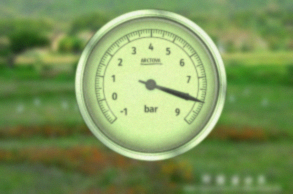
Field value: {"value": 8, "unit": "bar"}
